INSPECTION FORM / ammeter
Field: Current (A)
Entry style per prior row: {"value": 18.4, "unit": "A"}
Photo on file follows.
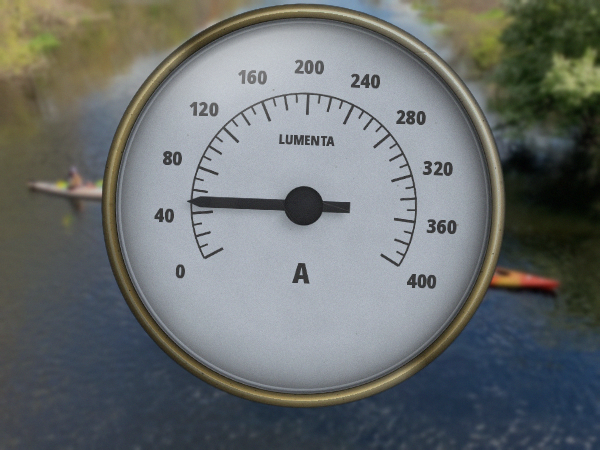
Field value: {"value": 50, "unit": "A"}
